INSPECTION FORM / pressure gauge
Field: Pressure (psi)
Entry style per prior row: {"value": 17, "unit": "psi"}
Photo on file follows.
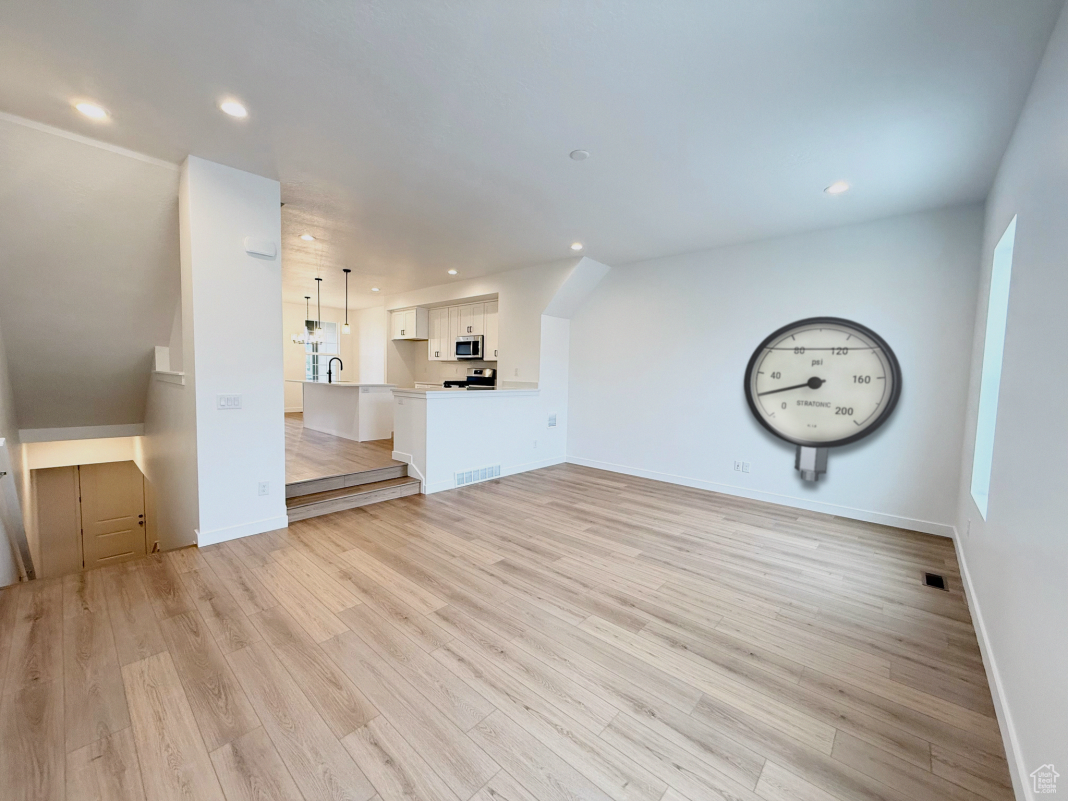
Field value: {"value": 20, "unit": "psi"}
